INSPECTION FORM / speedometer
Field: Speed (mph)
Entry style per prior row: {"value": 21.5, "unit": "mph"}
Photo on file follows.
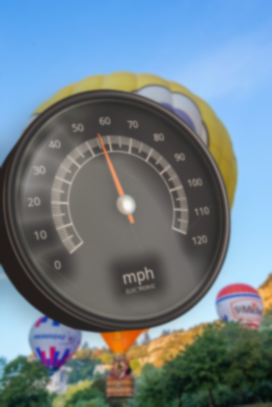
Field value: {"value": 55, "unit": "mph"}
